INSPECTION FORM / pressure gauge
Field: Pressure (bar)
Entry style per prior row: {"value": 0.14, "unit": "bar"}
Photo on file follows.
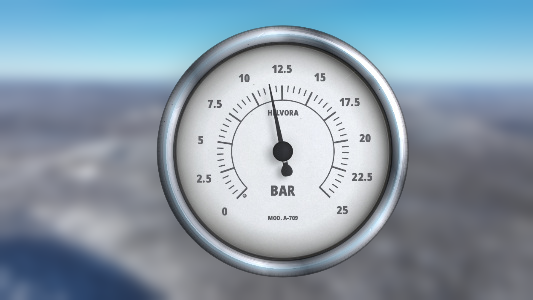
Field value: {"value": 11.5, "unit": "bar"}
